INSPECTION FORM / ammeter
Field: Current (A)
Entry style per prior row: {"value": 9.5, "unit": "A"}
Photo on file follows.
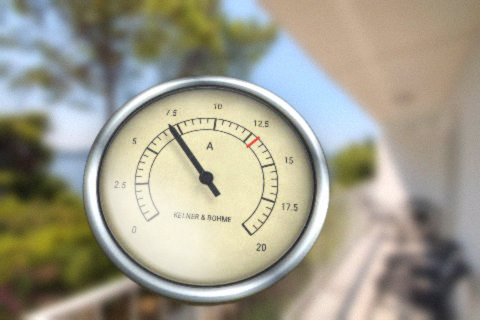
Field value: {"value": 7, "unit": "A"}
